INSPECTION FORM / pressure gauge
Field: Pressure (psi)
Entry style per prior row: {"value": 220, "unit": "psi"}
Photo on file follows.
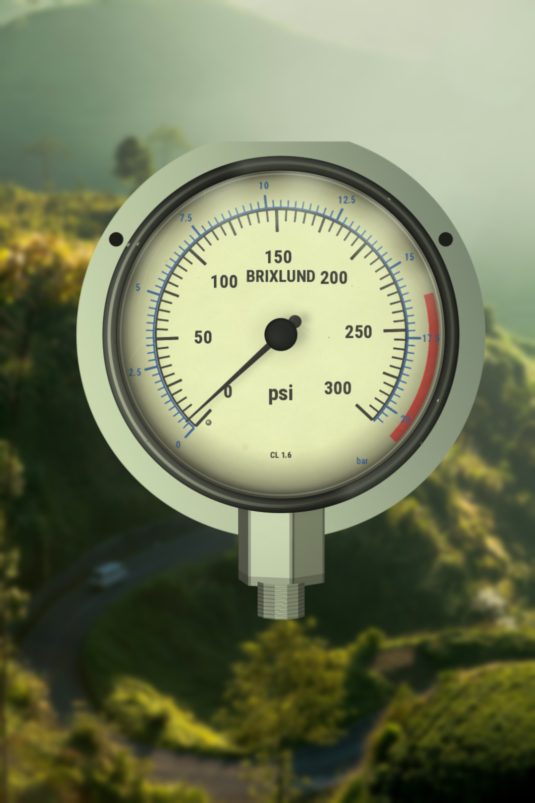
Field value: {"value": 5, "unit": "psi"}
